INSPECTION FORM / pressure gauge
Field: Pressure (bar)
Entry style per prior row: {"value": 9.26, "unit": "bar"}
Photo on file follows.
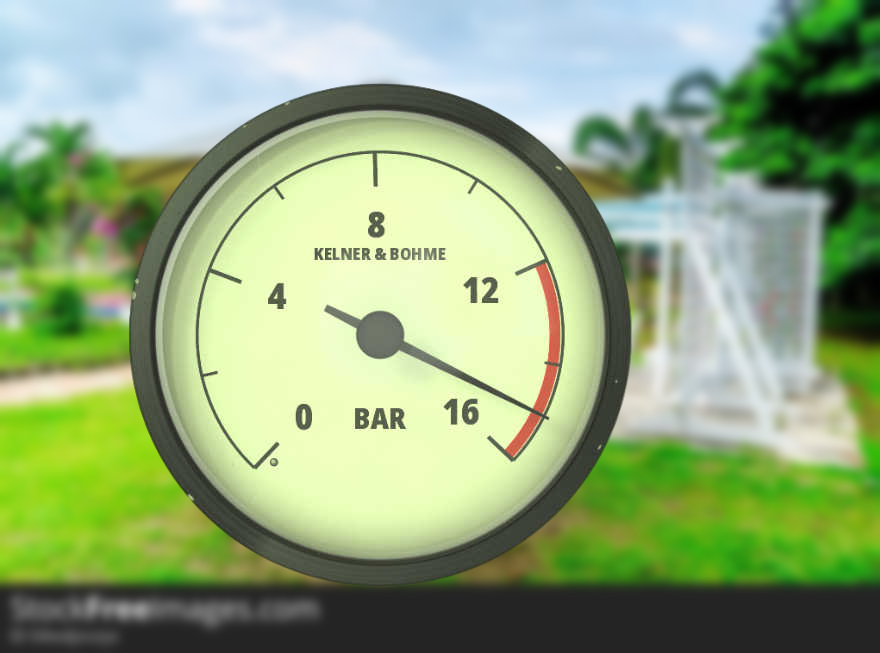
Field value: {"value": 15, "unit": "bar"}
